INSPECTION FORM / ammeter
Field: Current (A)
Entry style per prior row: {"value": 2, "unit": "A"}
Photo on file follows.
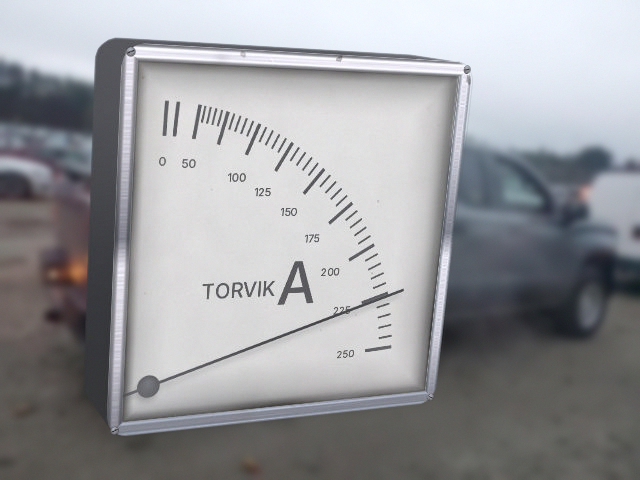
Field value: {"value": 225, "unit": "A"}
